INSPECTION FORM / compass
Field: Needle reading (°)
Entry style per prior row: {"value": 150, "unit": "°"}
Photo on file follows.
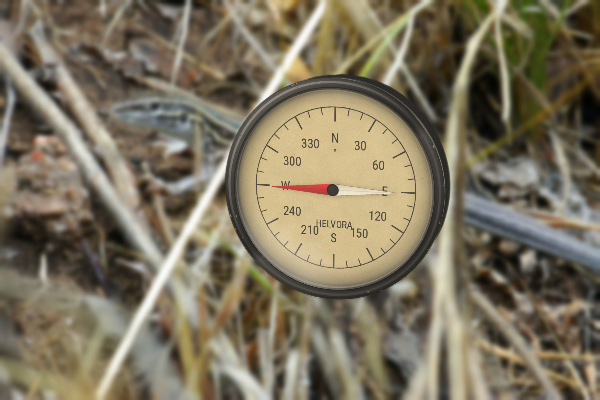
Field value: {"value": 270, "unit": "°"}
